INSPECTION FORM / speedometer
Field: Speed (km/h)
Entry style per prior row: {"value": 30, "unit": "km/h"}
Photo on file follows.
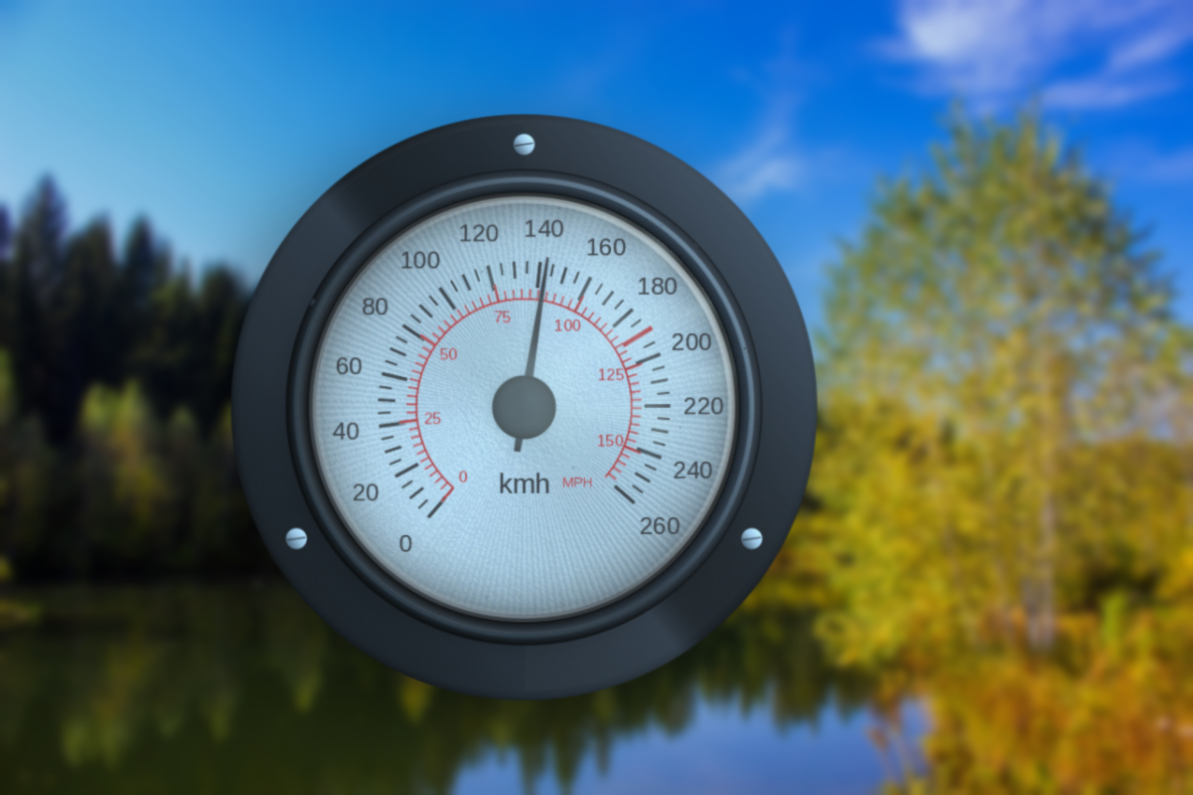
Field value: {"value": 142.5, "unit": "km/h"}
